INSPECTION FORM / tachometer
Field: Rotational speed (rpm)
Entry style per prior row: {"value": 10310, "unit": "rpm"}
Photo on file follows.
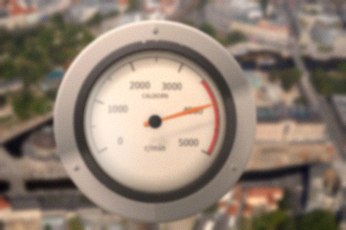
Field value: {"value": 4000, "unit": "rpm"}
